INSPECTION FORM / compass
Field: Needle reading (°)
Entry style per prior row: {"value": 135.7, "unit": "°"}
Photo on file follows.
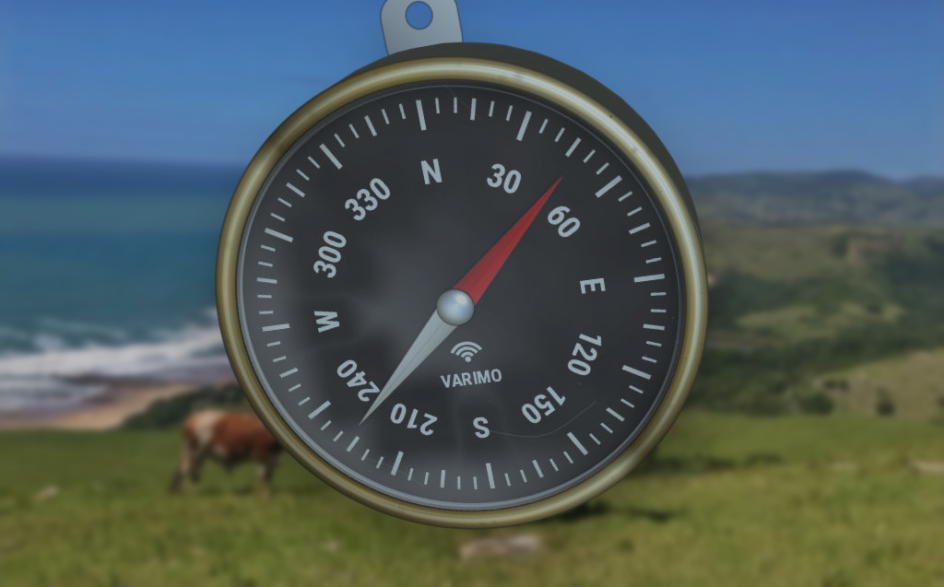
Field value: {"value": 47.5, "unit": "°"}
